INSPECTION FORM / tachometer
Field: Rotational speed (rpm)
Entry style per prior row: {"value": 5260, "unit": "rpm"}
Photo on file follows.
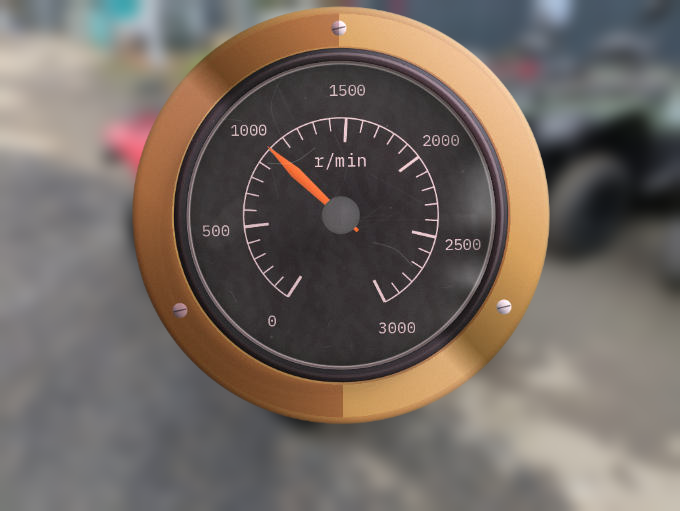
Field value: {"value": 1000, "unit": "rpm"}
